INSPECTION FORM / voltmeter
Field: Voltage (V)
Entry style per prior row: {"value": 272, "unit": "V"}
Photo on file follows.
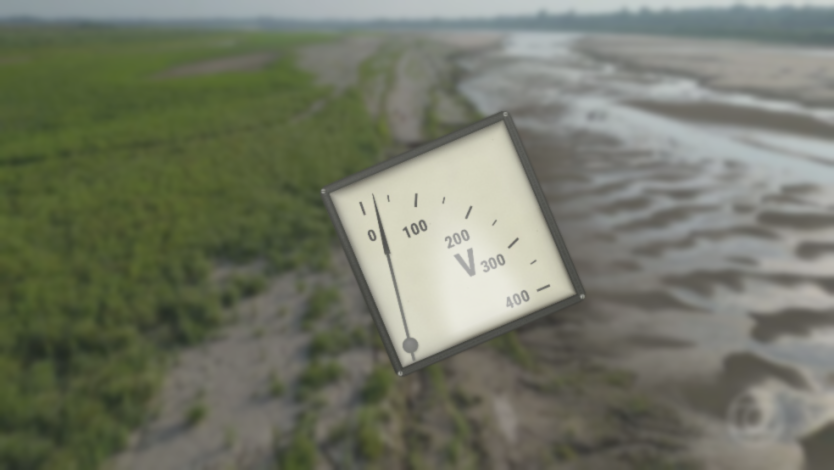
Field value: {"value": 25, "unit": "V"}
